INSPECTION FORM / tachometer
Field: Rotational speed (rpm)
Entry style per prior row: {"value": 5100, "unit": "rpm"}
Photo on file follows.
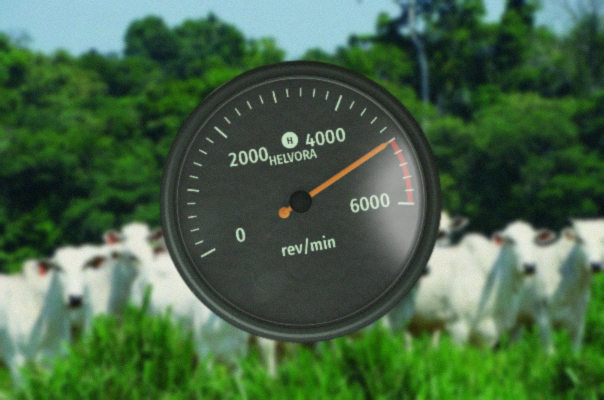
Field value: {"value": 5000, "unit": "rpm"}
